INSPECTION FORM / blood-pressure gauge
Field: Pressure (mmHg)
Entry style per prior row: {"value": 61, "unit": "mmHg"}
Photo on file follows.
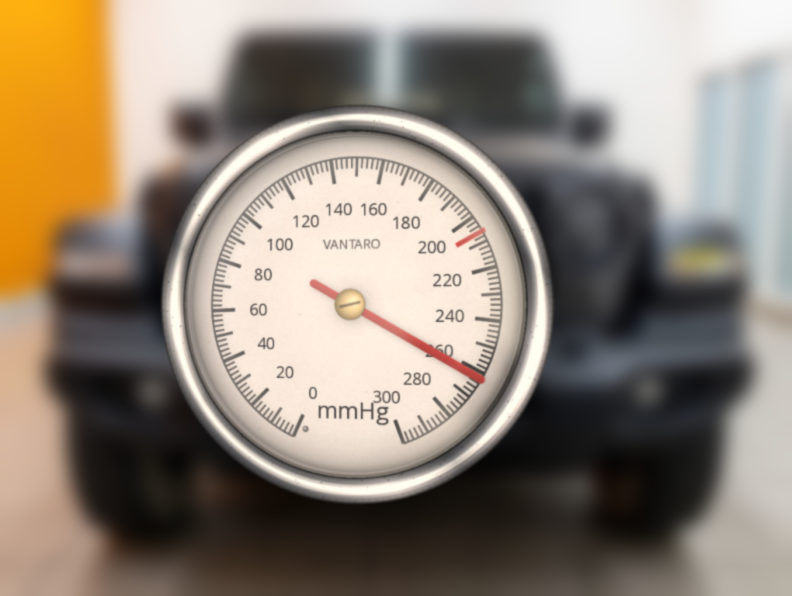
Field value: {"value": 262, "unit": "mmHg"}
